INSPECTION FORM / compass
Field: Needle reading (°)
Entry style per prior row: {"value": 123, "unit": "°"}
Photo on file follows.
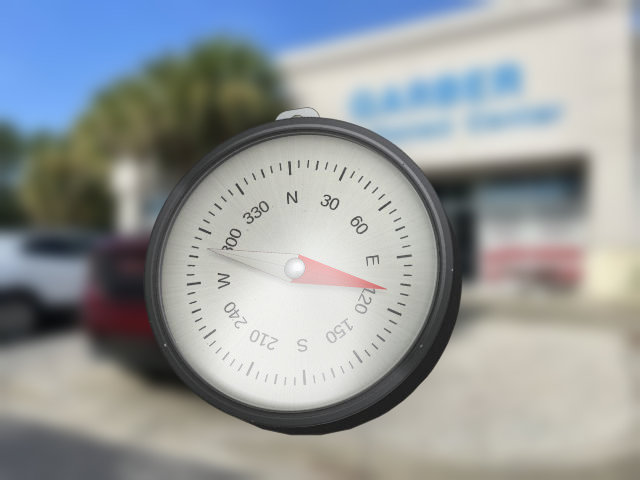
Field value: {"value": 110, "unit": "°"}
